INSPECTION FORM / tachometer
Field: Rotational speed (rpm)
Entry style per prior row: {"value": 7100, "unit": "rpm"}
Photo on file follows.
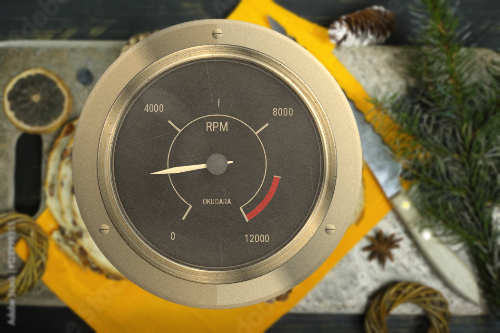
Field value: {"value": 2000, "unit": "rpm"}
